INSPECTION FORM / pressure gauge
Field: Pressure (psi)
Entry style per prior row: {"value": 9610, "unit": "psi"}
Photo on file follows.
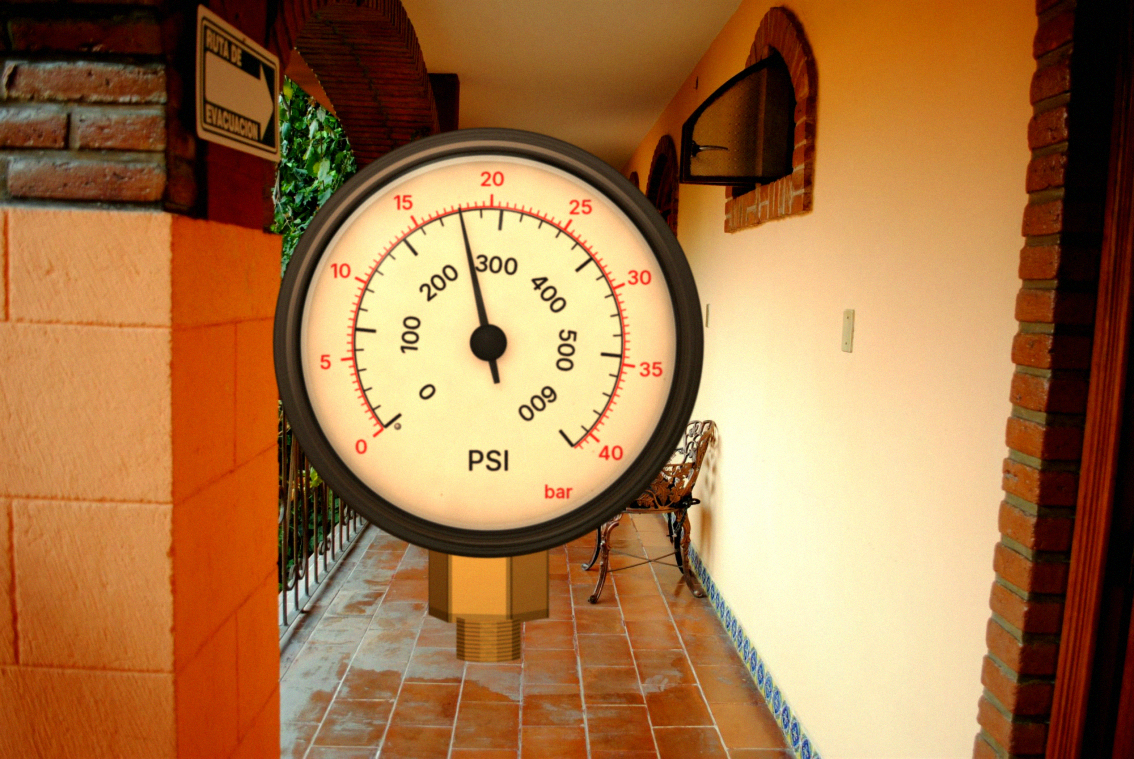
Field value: {"value": 260, "unit": "psi"}
